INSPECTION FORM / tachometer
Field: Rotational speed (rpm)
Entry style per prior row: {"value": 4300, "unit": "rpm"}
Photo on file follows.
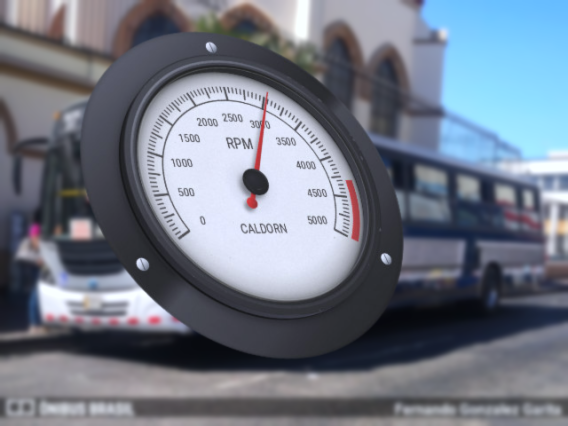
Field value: {"value": 3000, "unit": "rpm"}
